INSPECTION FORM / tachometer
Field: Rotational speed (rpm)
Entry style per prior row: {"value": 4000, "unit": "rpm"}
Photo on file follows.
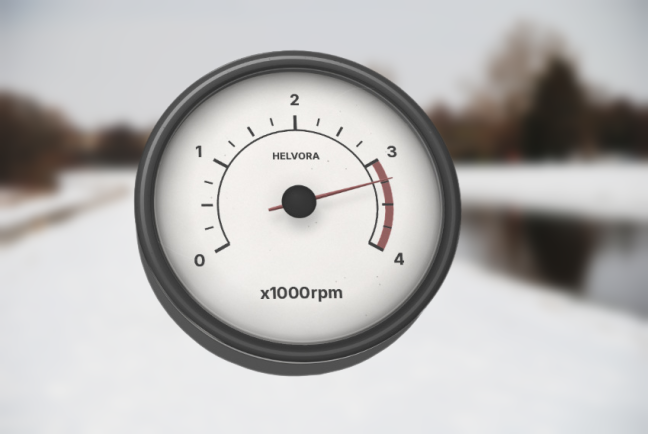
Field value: {"value": 3250, "unit": "rpm"}
